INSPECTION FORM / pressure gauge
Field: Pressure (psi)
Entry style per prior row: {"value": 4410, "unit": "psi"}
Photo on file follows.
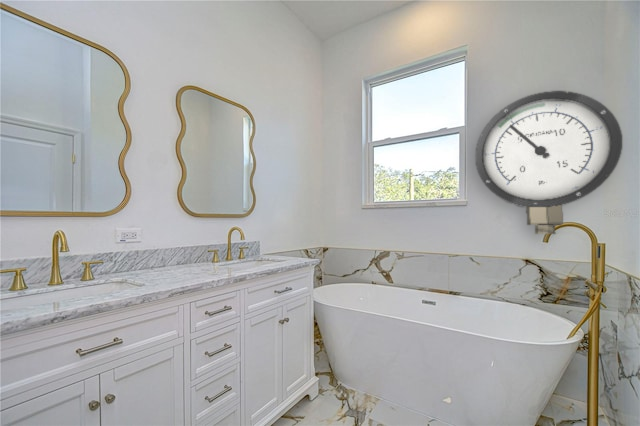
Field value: {"value": 5.5, "unit": "psi"}
